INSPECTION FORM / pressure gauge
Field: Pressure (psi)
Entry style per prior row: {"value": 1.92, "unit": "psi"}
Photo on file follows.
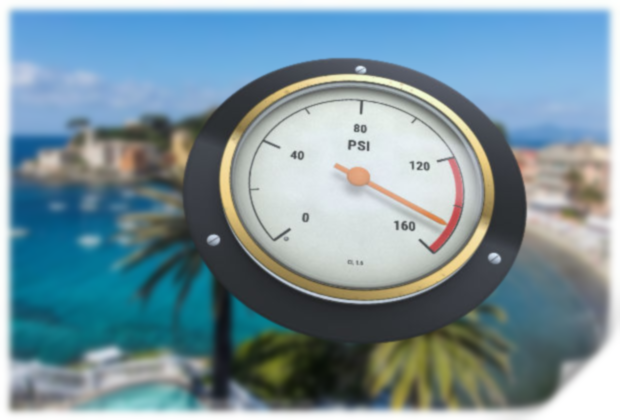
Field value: {"value": 150, "unit": "psi"}
